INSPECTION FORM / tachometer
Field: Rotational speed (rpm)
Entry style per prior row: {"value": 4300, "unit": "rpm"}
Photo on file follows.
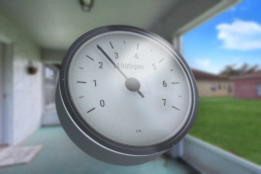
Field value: {"value": 2500, "unit": "rpm"}
